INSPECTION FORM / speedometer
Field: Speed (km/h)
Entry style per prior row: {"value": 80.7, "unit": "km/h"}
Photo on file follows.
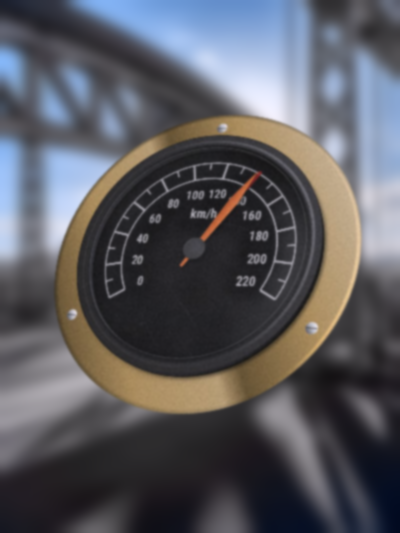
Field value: {"value": 140, "unit": "km/h"}
